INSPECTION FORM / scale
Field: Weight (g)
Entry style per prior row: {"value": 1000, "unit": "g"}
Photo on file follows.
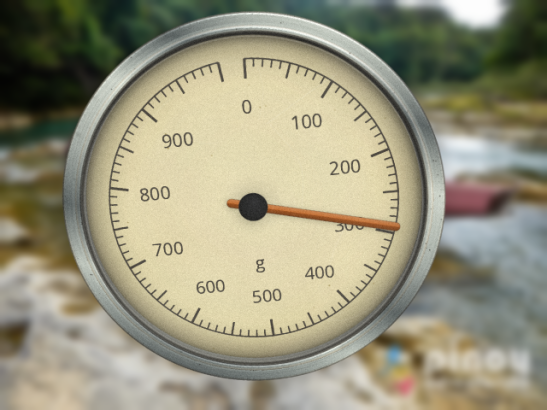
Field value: {"value": 290, "unit": "g"}
